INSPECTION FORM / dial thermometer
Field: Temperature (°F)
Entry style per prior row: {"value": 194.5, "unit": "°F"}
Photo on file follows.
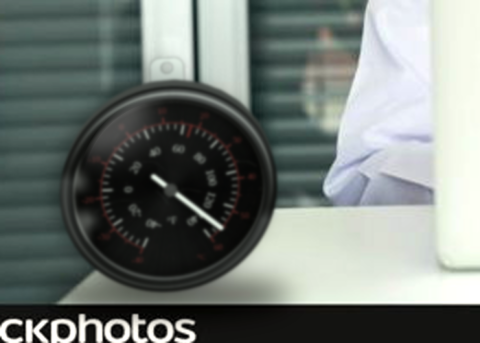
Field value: {"value": 132, "unit": "°F"}
